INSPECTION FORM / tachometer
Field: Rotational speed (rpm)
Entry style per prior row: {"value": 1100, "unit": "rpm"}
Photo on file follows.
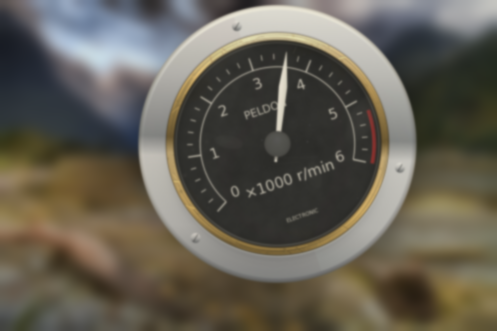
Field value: {"value": 3600, "unit": "rpm"}
